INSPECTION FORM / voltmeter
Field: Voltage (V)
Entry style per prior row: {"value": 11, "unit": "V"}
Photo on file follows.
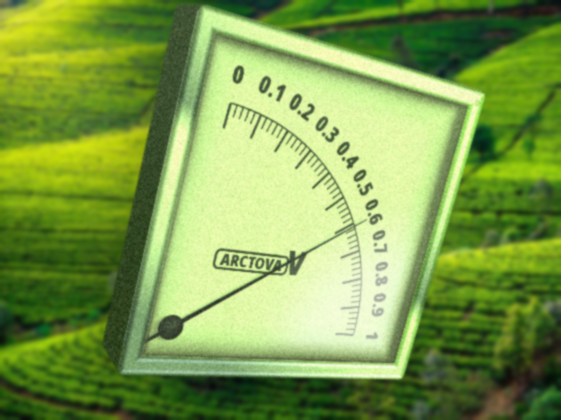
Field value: {"value": 0.6, "unit": "V"}
